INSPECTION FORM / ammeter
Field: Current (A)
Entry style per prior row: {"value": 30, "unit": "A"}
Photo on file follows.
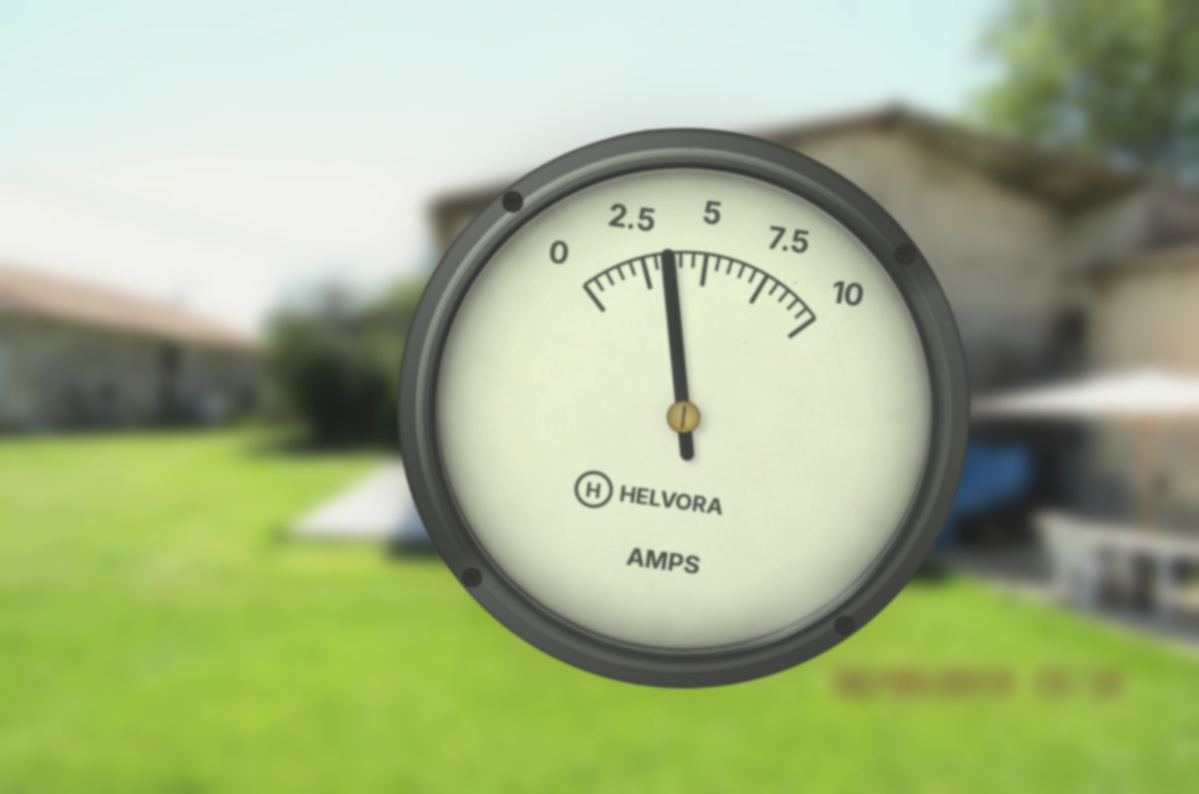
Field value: {"value": 3.5, "unit": "A"}
